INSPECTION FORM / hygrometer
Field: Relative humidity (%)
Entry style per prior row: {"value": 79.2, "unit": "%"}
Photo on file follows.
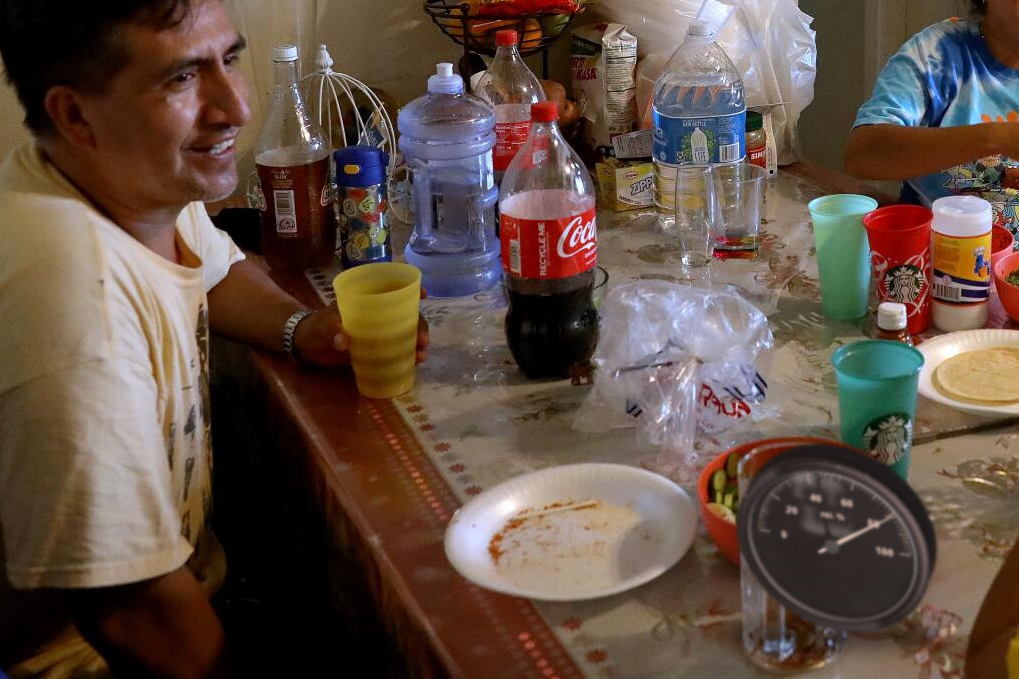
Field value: {"value": 80, "unit": "%"}
